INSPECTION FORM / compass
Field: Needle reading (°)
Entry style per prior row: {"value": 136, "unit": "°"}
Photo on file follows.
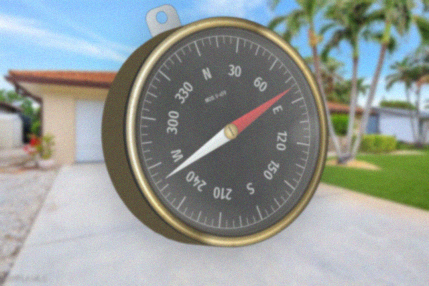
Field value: {"value": 80, "unit": "°"}
